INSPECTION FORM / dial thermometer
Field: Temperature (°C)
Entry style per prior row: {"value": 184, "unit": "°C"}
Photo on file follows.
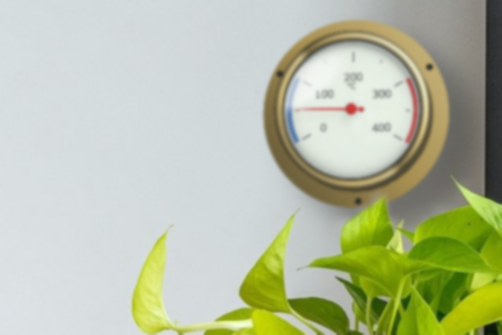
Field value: {"value": 50, "unit": "°C"}
